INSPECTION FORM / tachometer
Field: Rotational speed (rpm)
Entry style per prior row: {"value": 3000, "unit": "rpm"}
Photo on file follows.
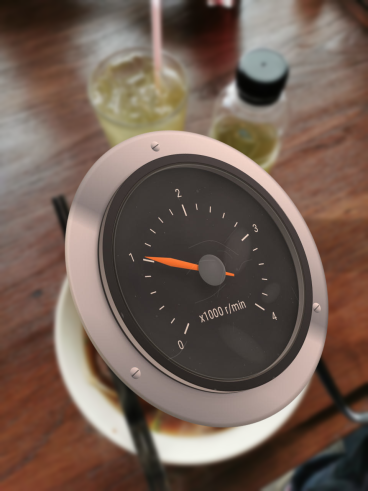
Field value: {"value": 1000, "unit": "rpm"}
